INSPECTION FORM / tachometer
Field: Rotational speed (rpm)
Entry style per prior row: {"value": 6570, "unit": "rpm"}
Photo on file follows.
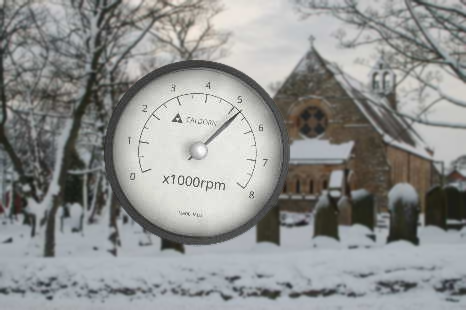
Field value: {"value": 5250, "unit": "rpm"}
